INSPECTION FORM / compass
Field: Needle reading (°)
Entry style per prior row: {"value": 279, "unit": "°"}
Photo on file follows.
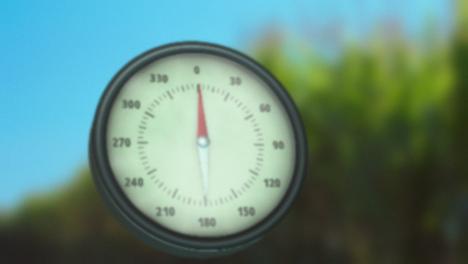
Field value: {"value": 0, "unit": "°"}
